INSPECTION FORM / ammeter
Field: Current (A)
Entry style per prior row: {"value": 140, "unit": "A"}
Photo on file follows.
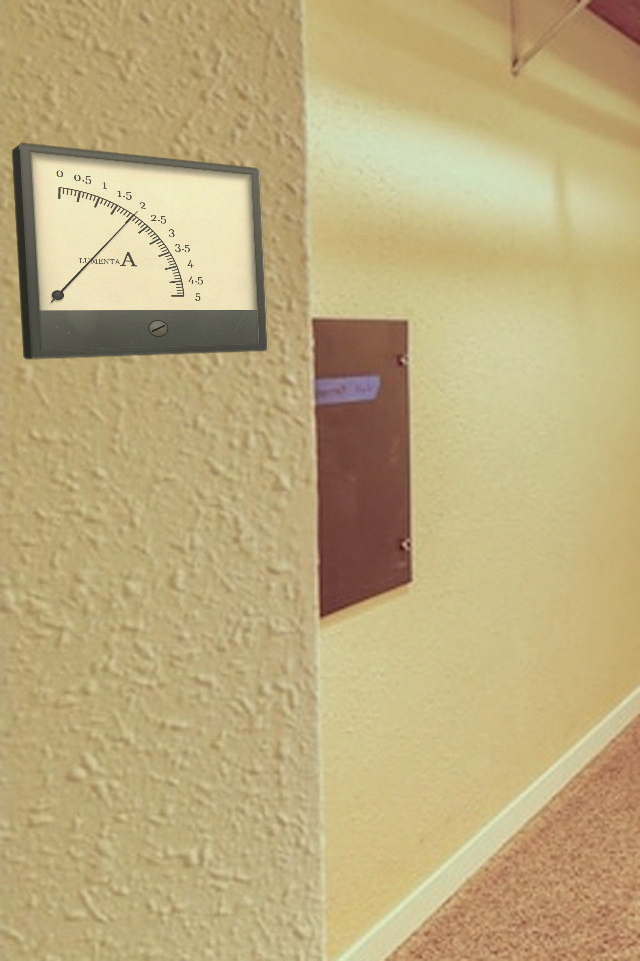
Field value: {"value": 2, "unit": "A"}
